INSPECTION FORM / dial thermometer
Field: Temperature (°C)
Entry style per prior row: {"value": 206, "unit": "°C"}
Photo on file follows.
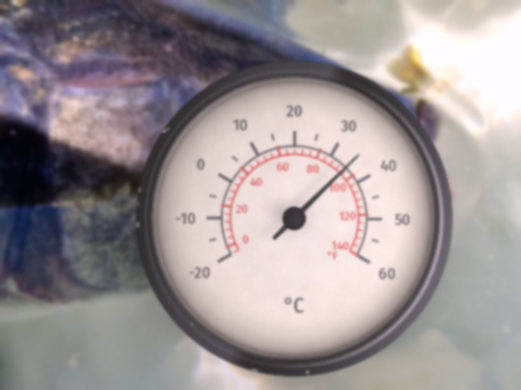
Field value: {"value": 35, "unit": "°C"}
